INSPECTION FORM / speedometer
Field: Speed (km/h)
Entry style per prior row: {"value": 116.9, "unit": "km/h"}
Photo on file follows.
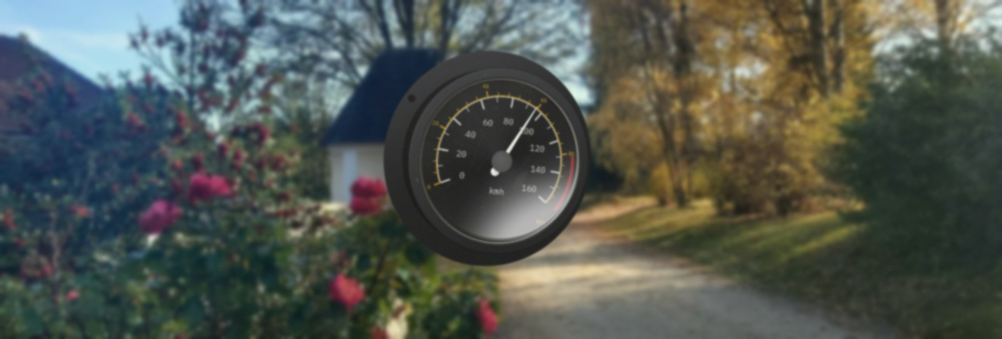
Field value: {"value": 95, "unit": "km/h"}
